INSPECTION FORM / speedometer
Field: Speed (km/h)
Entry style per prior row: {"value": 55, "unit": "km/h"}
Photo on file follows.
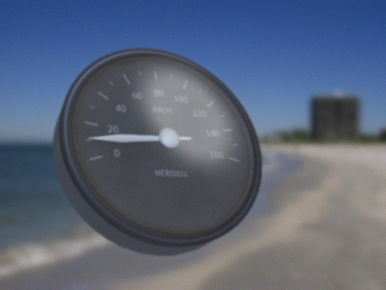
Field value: {"value": 10, "unit": "km/h"}
